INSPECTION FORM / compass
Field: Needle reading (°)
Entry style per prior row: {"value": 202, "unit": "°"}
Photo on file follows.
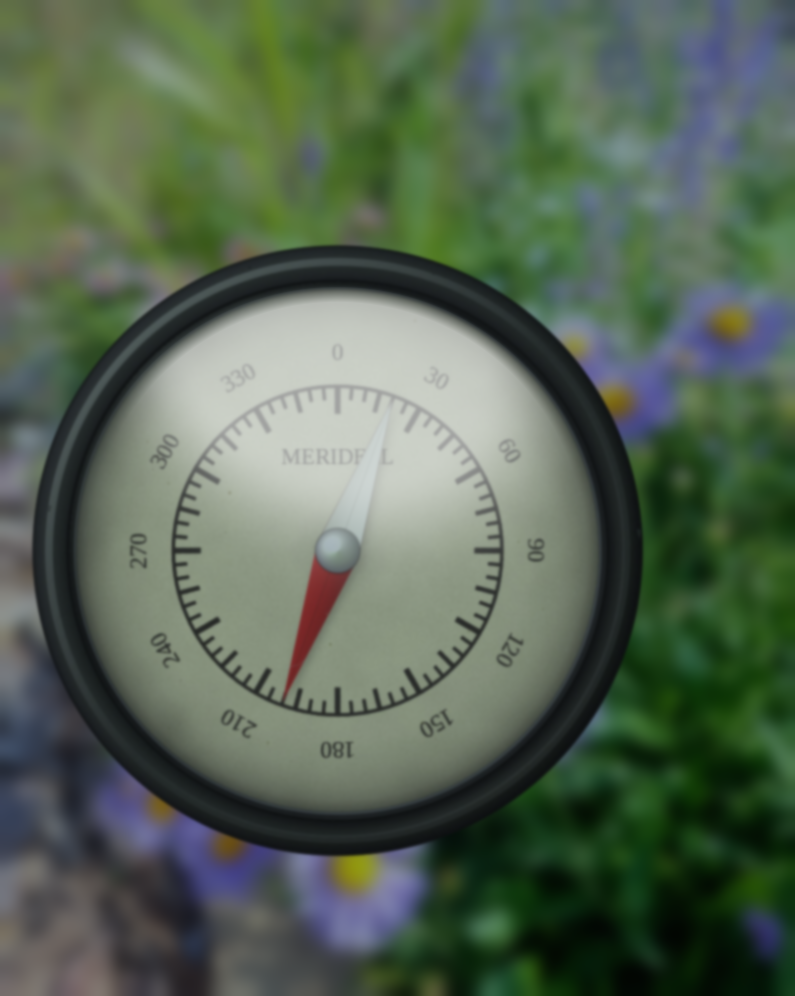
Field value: {"value": 200, "unit": "°"}
